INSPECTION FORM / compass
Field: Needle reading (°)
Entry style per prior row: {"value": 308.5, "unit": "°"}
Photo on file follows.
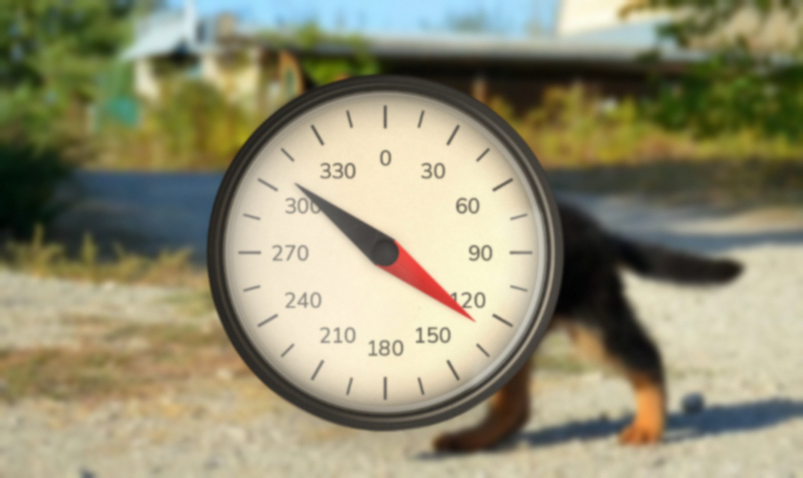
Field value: {"value": 127.5, "unit": "°"}
